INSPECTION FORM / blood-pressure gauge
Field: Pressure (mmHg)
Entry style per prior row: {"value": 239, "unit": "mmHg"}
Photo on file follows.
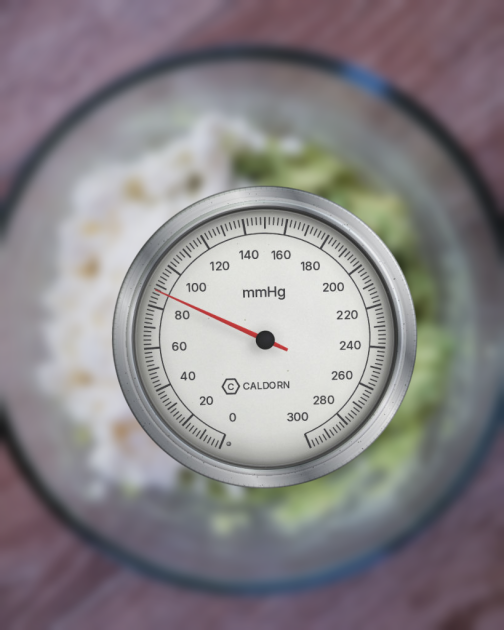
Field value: {"value": 88, "unit": "mmHg"}
